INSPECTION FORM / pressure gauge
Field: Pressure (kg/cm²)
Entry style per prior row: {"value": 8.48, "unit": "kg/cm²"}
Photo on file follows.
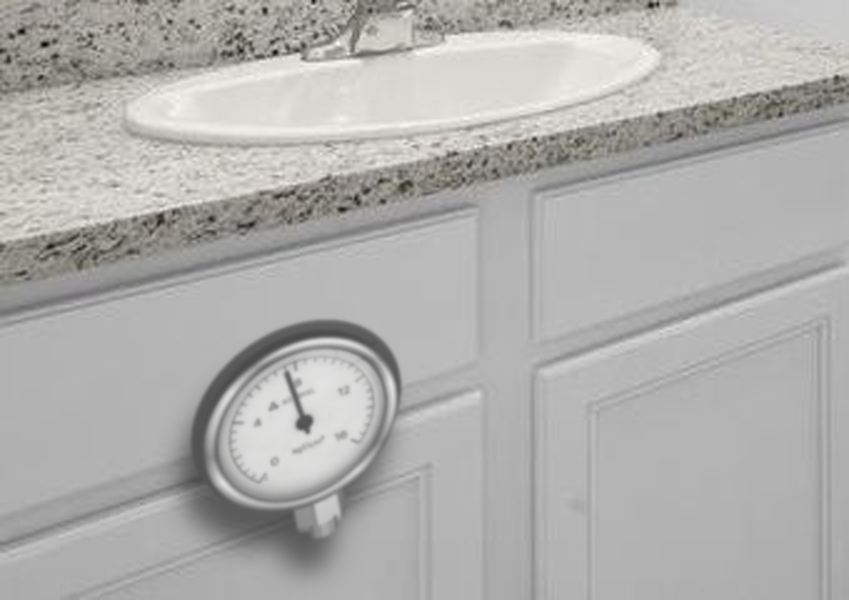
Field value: {"value": 7.5, "unit": "kg/cm²"}
